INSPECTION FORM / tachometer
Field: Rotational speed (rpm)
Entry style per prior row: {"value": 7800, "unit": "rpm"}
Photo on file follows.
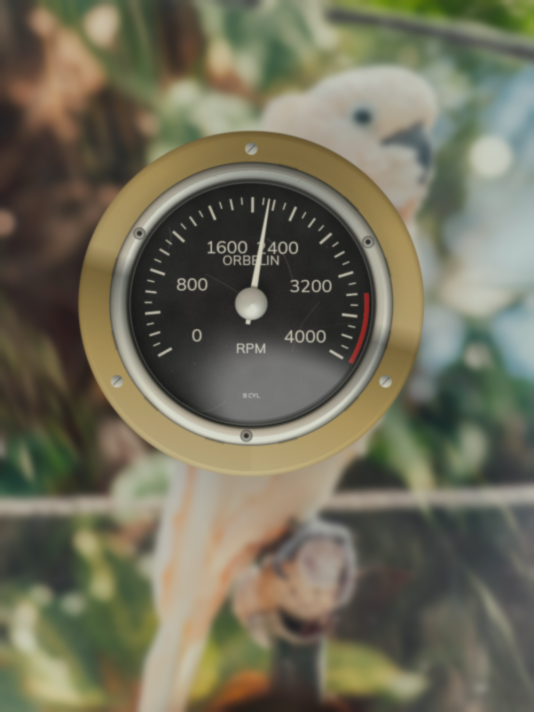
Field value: {"value": 2150, "unit": "rpm"}
